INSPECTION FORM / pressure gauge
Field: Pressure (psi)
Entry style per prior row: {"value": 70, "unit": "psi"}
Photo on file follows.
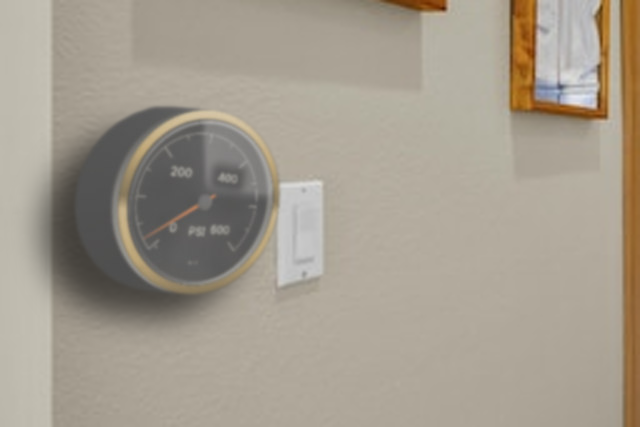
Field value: {"value": 25, "unit": "psi"}
